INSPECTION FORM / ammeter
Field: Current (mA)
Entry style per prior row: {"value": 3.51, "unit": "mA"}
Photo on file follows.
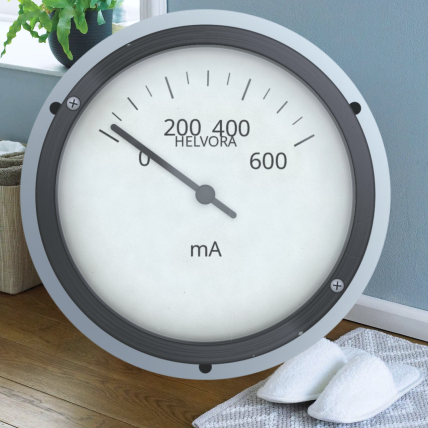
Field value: {"value": 25, "unit": "mA"}
